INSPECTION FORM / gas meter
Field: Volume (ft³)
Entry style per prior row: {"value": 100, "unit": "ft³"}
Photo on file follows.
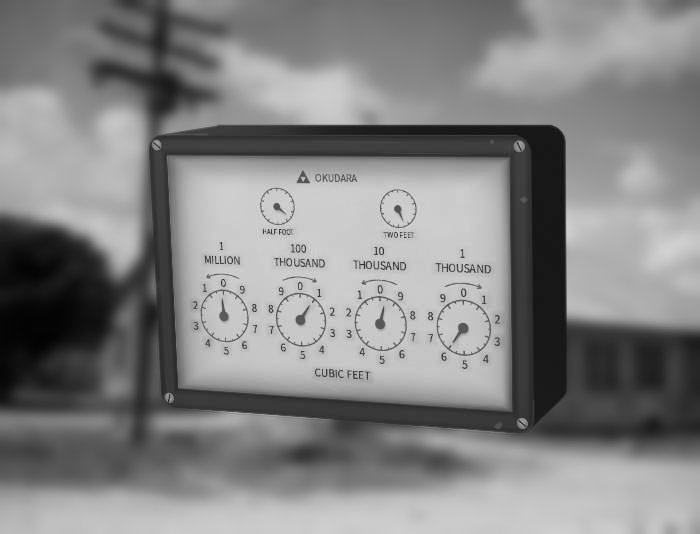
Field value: {"value": 9600, "unit": "ft³"}
